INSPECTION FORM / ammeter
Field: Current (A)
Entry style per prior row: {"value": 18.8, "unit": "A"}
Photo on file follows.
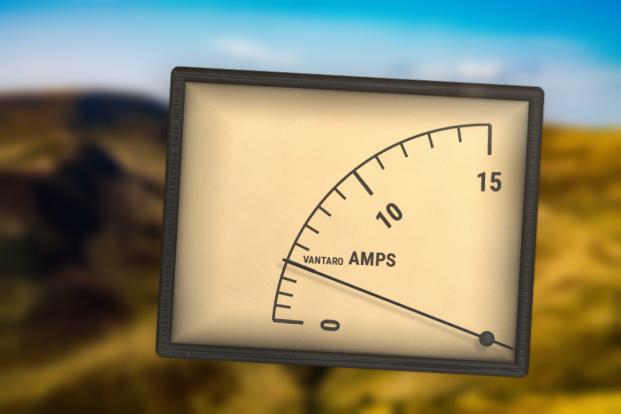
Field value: {"value": 5, "unit": "A"}
